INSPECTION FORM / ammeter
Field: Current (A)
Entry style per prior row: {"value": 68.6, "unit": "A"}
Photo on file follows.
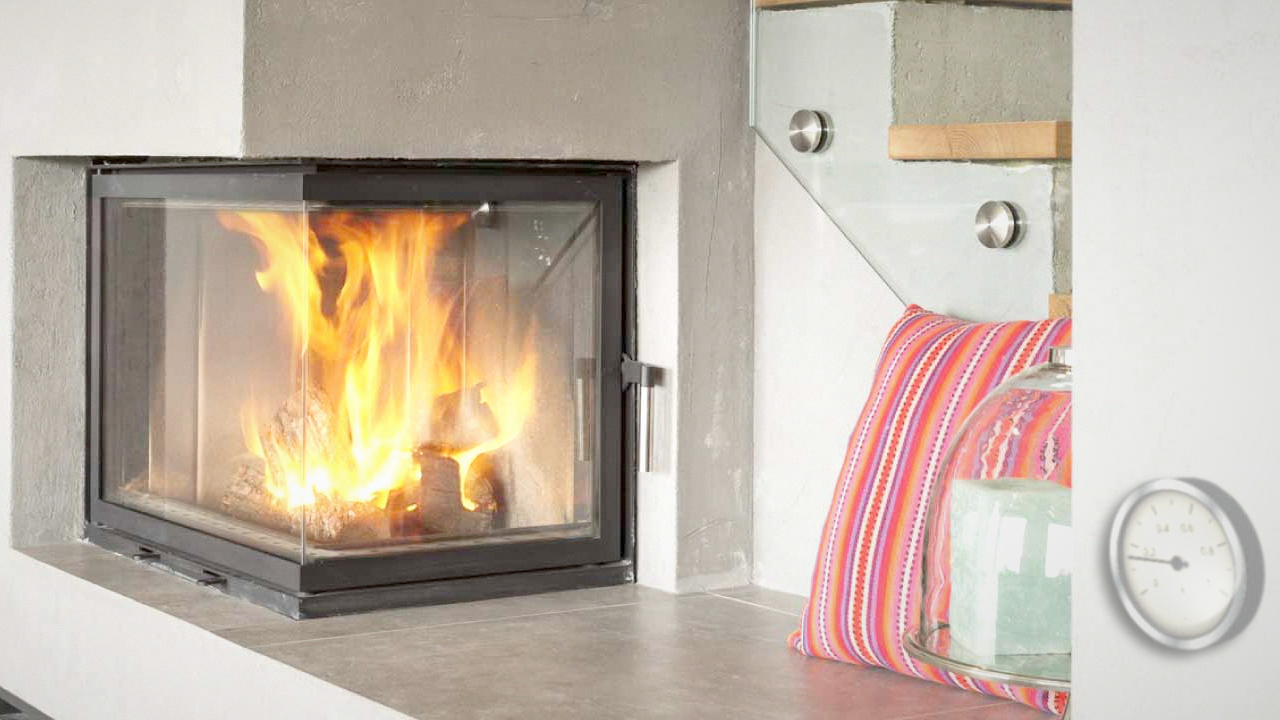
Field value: {"value": 0.15, "unit": "A"}
